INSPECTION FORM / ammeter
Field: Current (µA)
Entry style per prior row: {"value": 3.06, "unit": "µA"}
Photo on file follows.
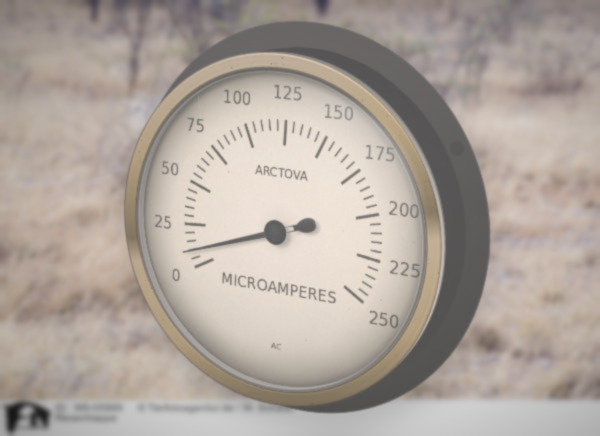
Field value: {"value": 10, "unit": "µA"}
